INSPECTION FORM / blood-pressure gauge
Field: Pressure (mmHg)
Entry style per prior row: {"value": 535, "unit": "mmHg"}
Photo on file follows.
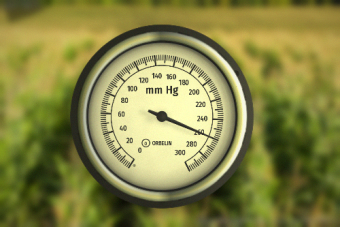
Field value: {"value": 260, "unit": "mmHg"}
